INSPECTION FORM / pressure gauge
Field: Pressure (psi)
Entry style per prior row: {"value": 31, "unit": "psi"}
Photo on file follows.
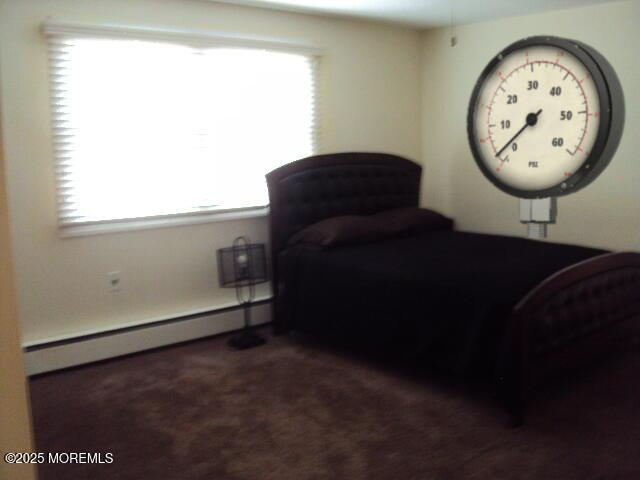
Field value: {"value": 2, "unit": "psi"}
